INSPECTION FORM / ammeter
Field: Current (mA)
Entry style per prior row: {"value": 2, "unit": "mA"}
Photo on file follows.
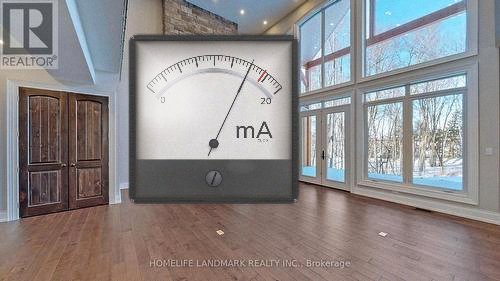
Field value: {"value": 15, "unit": "mA"}
